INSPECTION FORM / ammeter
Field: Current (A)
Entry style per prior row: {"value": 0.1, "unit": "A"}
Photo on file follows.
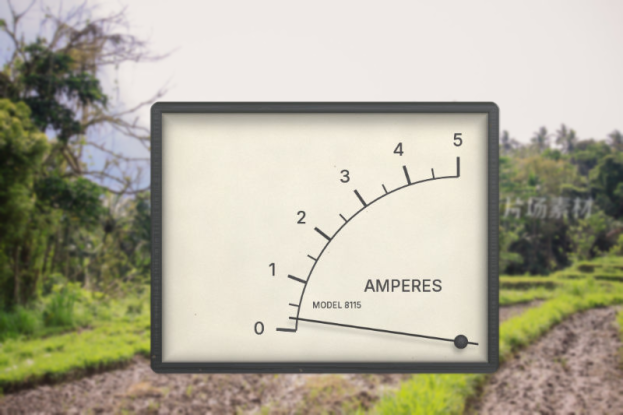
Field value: {"value": 0.25, "unit": "A"}
